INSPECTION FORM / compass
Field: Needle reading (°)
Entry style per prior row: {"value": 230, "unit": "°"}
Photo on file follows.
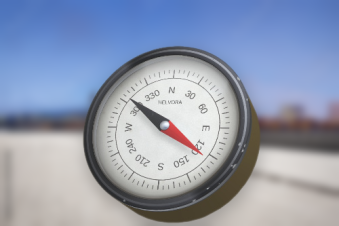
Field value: {"value": 125, "unit": "°"}
